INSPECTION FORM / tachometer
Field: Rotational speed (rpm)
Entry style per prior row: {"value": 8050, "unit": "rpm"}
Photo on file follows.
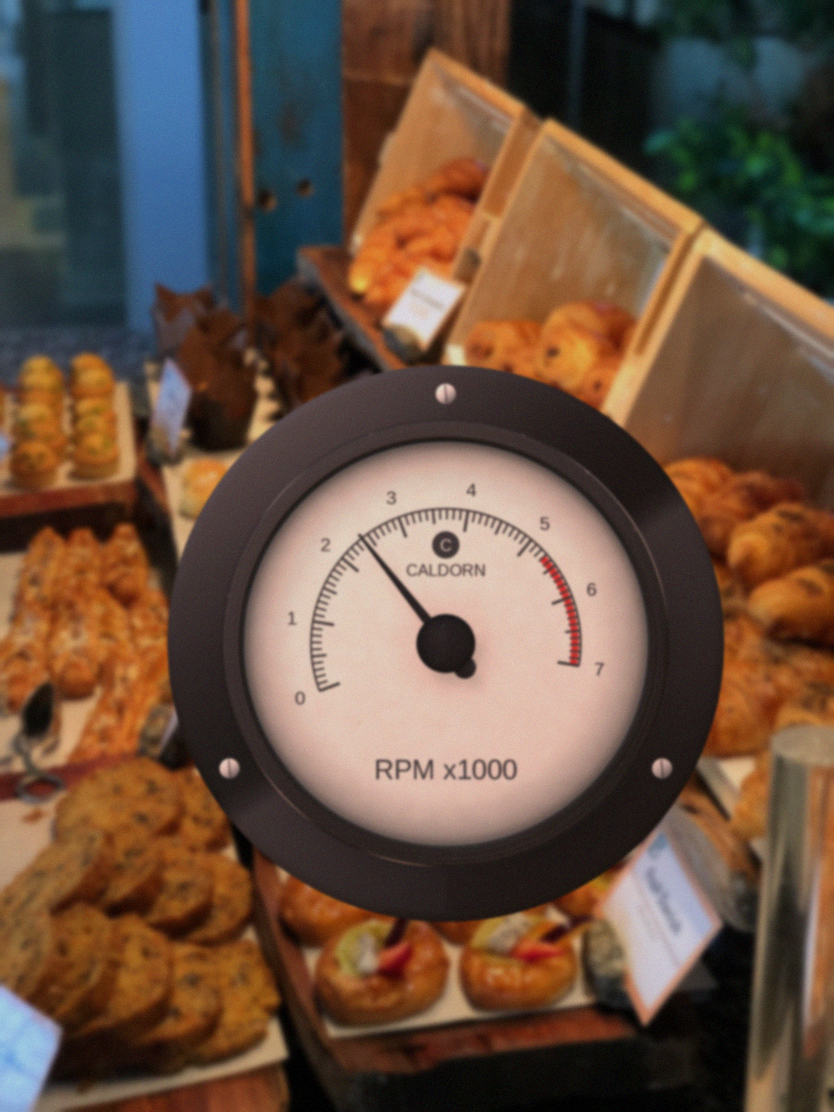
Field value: {"value": 2400, "unit": "rpm"}
